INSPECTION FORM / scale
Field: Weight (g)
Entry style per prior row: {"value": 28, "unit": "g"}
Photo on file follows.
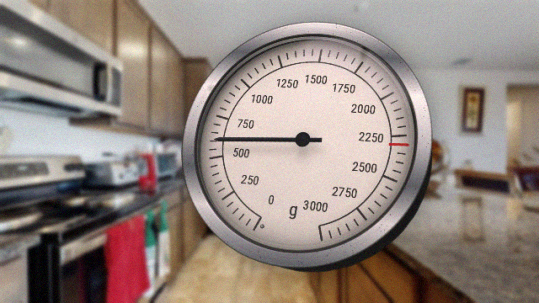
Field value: {"value": 600, "unit": "g"}
